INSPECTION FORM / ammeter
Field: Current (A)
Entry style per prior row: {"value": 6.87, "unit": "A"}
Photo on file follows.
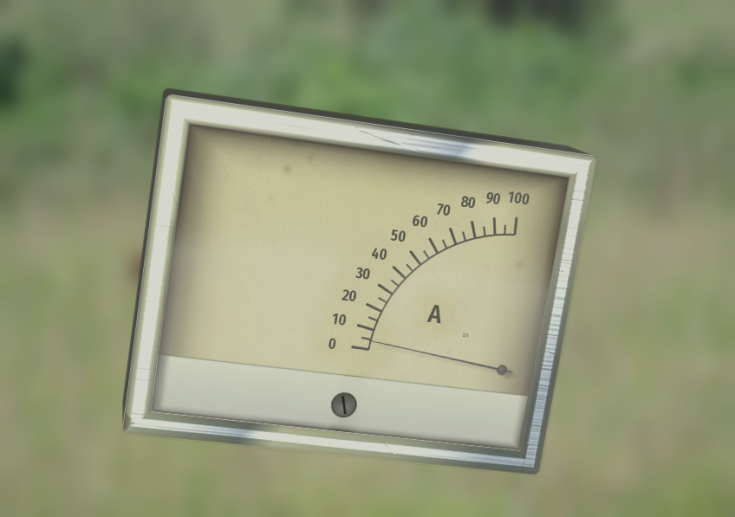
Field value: {"value": 5, "unit": "A"}
